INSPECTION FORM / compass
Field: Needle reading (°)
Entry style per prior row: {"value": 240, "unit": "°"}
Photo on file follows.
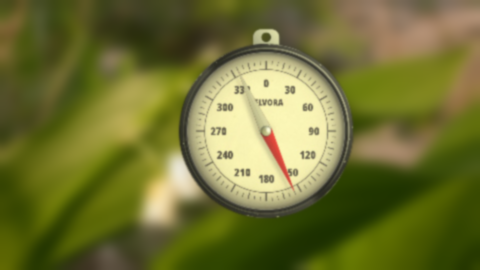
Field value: {"value": 155, "unit": "°"}
